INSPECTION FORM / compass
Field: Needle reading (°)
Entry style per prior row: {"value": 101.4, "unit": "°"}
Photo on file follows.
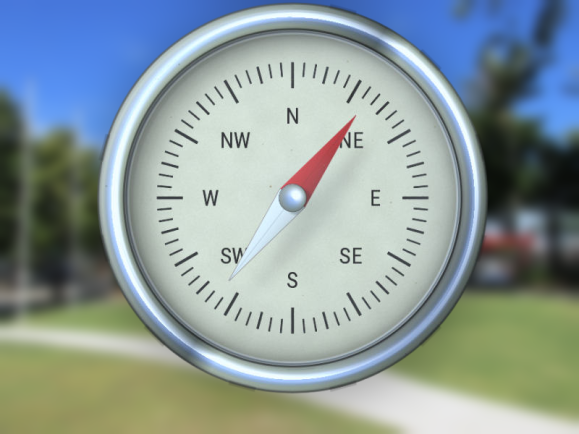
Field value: {"value": 37.5, "unit": "°"}
